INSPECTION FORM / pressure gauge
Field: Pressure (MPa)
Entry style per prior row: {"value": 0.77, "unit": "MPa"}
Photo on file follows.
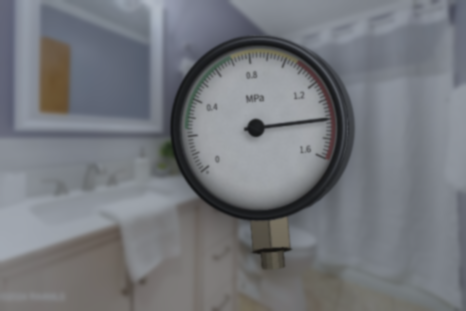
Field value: {"value": 1.4, "unit": "MPa"}
